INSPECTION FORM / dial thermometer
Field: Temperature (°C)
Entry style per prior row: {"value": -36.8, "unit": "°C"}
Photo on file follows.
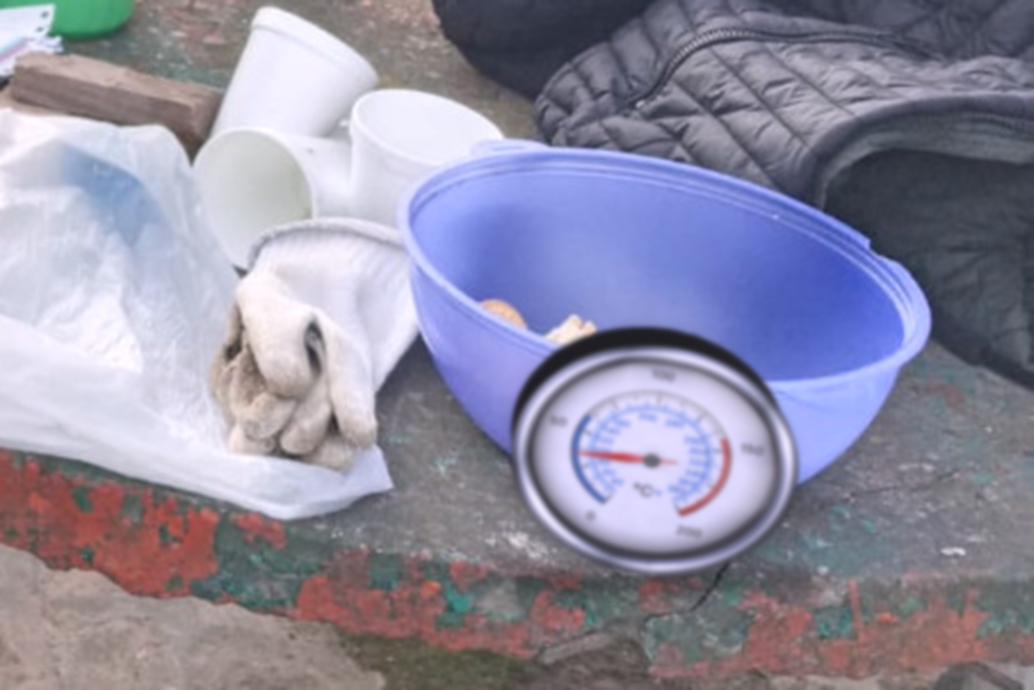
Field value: {"value": 37.5, "unit": "°C"}
